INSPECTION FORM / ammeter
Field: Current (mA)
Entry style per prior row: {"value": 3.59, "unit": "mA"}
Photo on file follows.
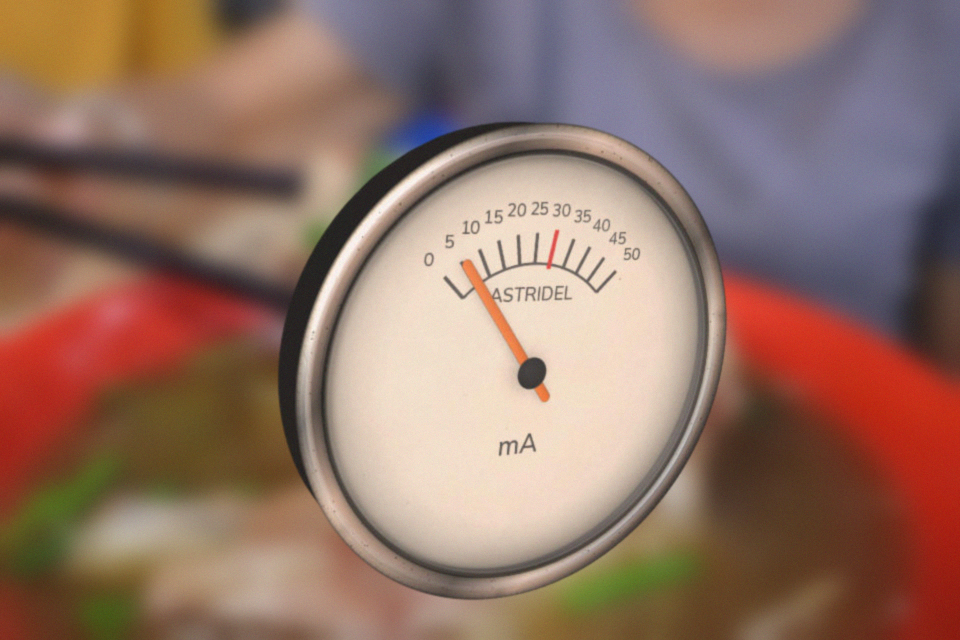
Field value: {"value": 5, "unit": "mA"}
